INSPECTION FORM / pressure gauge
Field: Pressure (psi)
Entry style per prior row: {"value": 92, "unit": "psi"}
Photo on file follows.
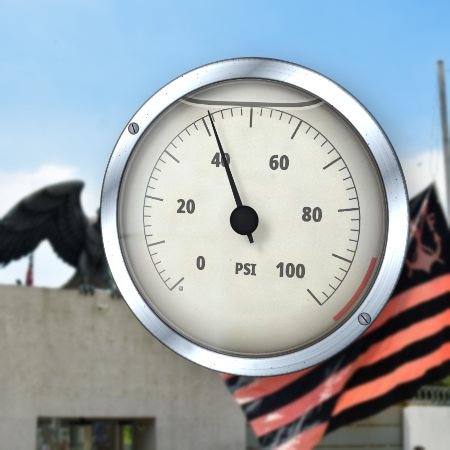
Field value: {"value": 42, "unit": "psi"}
